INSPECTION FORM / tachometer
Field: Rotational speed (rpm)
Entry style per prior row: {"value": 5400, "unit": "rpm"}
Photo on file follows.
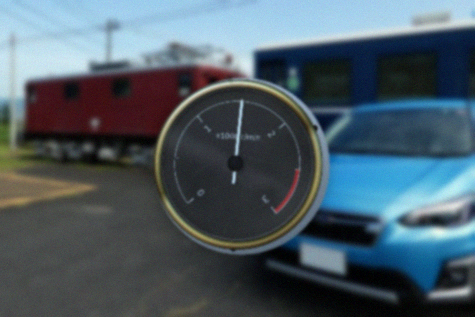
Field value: {"value": 1500, "unit": "rpm"}
